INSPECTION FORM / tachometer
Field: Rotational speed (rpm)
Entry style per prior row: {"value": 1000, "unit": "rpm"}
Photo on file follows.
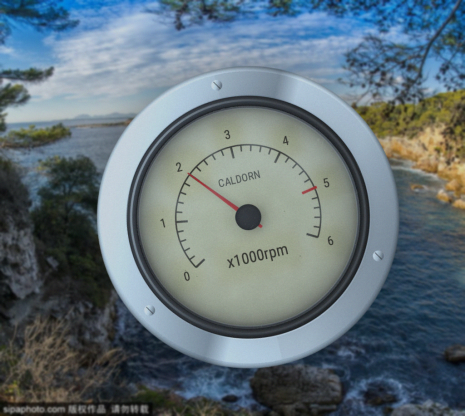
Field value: {"value": 2000, "unit": "rpm"}
